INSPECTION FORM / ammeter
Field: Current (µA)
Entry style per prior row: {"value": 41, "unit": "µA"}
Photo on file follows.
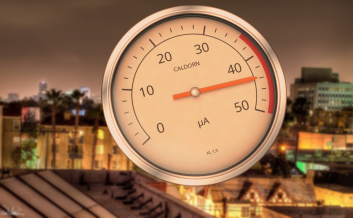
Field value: {"value": 44, "unit": "µA"}
